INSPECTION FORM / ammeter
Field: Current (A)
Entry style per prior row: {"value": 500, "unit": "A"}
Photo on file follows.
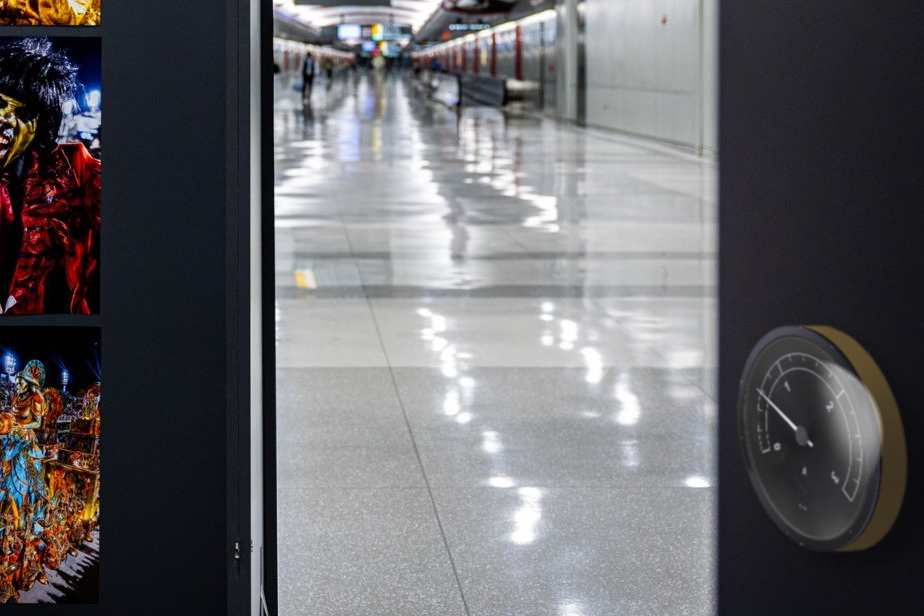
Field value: {"value": 0.6, "unit": "A"}
